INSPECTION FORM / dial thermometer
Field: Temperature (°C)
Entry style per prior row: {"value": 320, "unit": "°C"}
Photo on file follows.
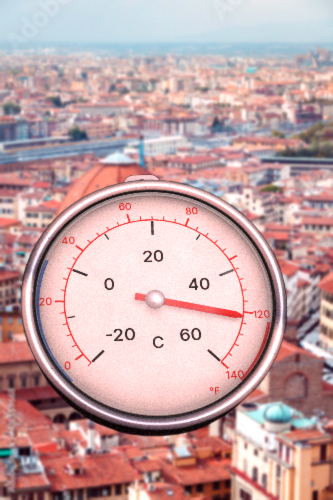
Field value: {"value": 50, "unit": "°C"}
